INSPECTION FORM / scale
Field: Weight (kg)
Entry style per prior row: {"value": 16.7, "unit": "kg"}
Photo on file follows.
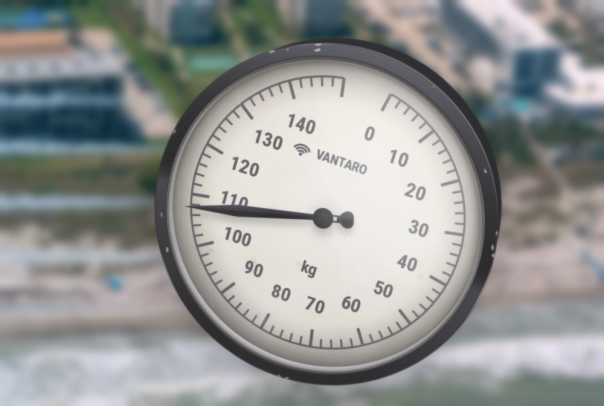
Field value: {"value": 108, "unit": "kg"}
